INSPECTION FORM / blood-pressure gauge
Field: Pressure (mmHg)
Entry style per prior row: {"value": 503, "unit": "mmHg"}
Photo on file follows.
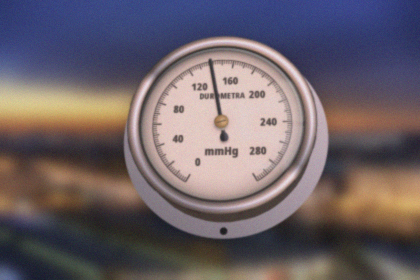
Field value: {"value": 140, "unit": "mmHg"}
